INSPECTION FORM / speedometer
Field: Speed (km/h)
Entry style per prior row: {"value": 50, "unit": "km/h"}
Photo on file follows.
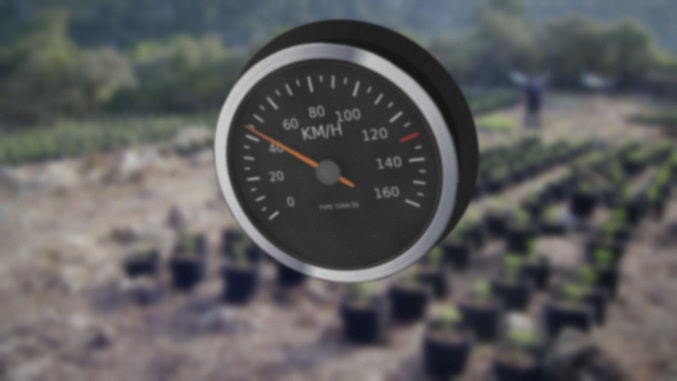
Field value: {"value": 45, "unit": "km/h"}
